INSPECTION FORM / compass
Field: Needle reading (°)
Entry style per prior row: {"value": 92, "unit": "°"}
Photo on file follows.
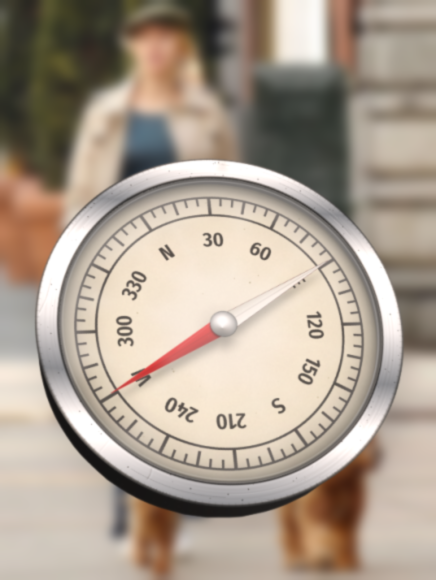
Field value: {"value": 270, "unit": "°"}
